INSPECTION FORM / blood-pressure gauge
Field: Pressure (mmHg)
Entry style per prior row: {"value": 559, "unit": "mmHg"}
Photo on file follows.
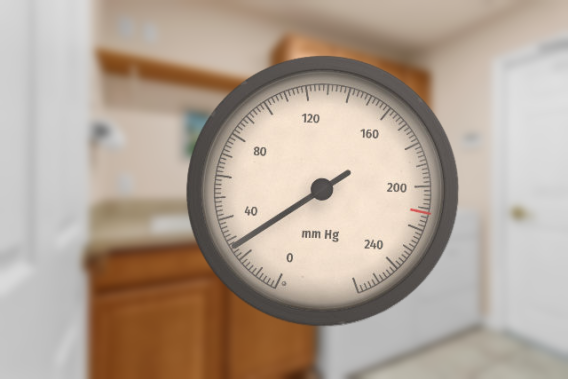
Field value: {"value": 26, "unit": "mmHg"}
